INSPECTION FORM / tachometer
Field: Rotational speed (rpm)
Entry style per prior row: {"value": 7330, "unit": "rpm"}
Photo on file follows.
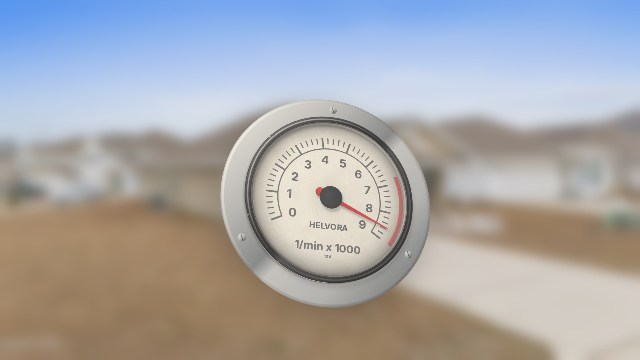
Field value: {"value": 8600, "unit": "rpm"}
